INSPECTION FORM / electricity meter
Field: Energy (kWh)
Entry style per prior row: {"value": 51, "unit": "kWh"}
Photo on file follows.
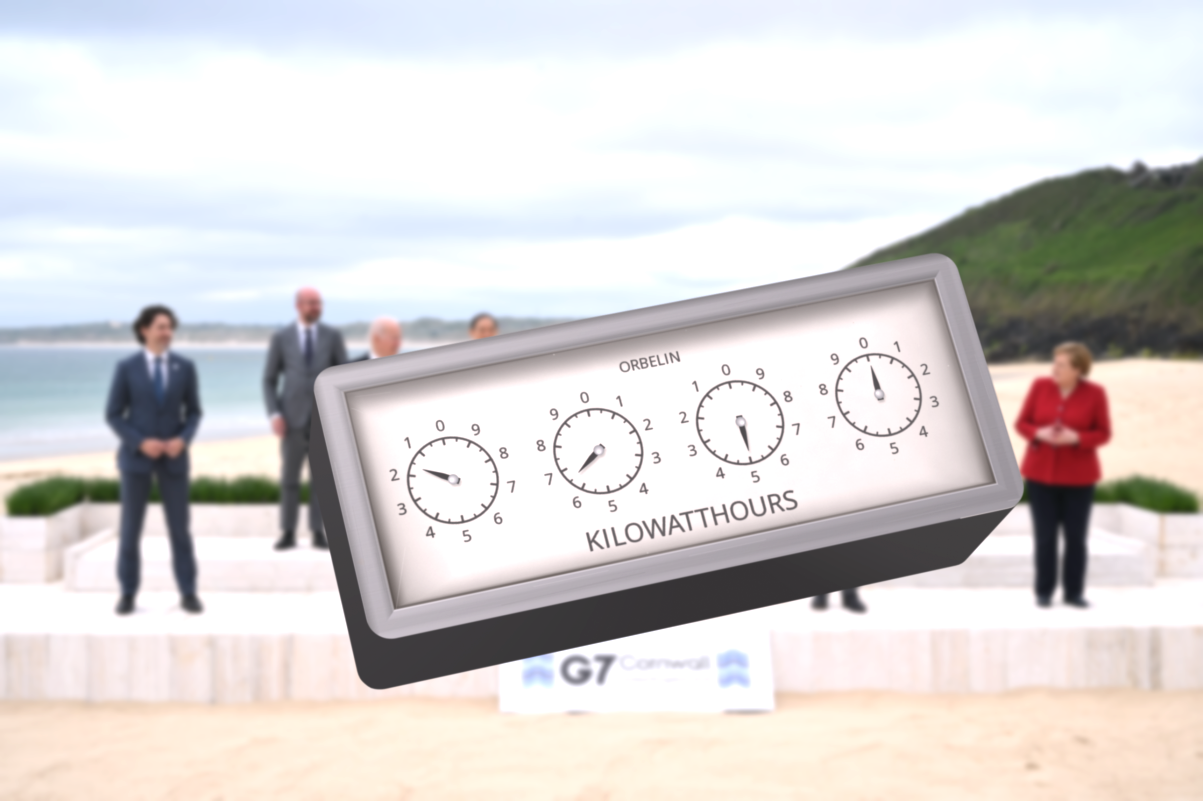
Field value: {"value": 1650, "unit": "kWh"}
